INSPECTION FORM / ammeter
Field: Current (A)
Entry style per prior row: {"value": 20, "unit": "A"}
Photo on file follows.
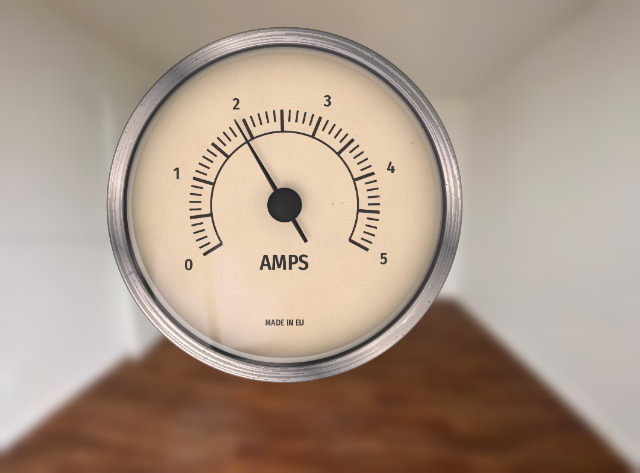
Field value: {"value": 1.9, "unit": "A"}
